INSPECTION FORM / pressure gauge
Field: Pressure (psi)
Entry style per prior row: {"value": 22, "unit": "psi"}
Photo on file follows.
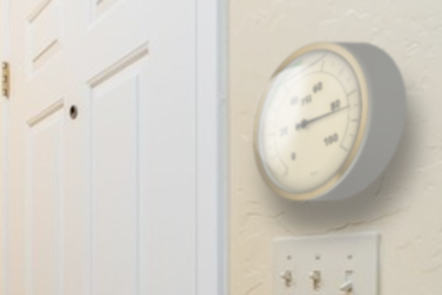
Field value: {"value": 85, "unit": "psi"}
